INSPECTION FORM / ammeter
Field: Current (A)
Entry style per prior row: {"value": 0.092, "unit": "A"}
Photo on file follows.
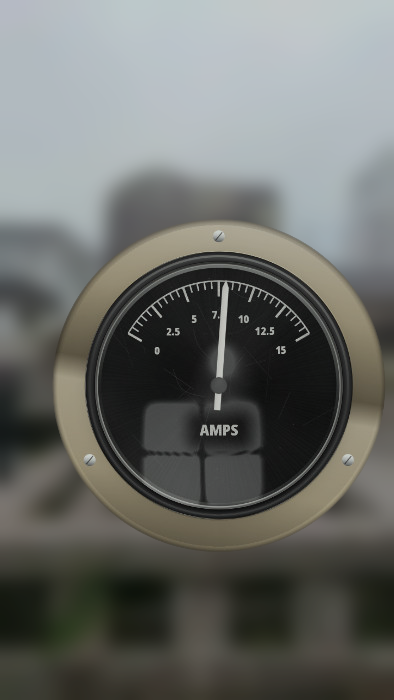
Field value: {"value": 8, "unit": "A"}
